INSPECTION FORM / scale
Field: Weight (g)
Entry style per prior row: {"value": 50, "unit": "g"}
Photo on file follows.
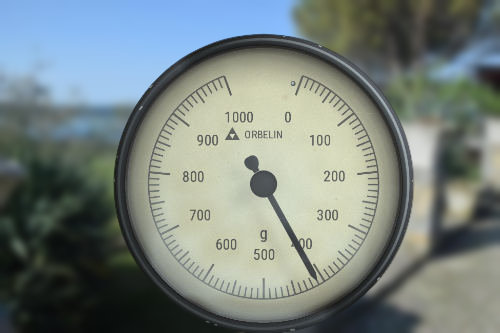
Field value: {"value": 410, "unit": "g"}
